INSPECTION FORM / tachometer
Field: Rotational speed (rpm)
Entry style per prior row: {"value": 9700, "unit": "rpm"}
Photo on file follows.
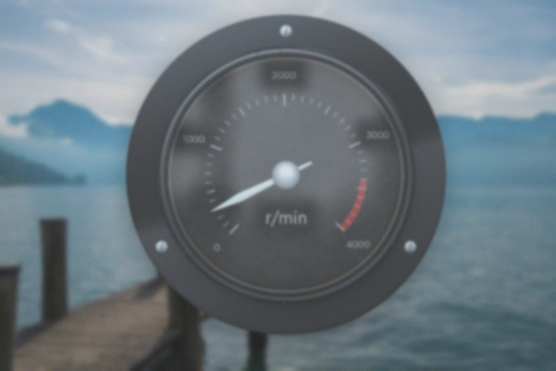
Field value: {"value": 300, "unit": "rpm"}
